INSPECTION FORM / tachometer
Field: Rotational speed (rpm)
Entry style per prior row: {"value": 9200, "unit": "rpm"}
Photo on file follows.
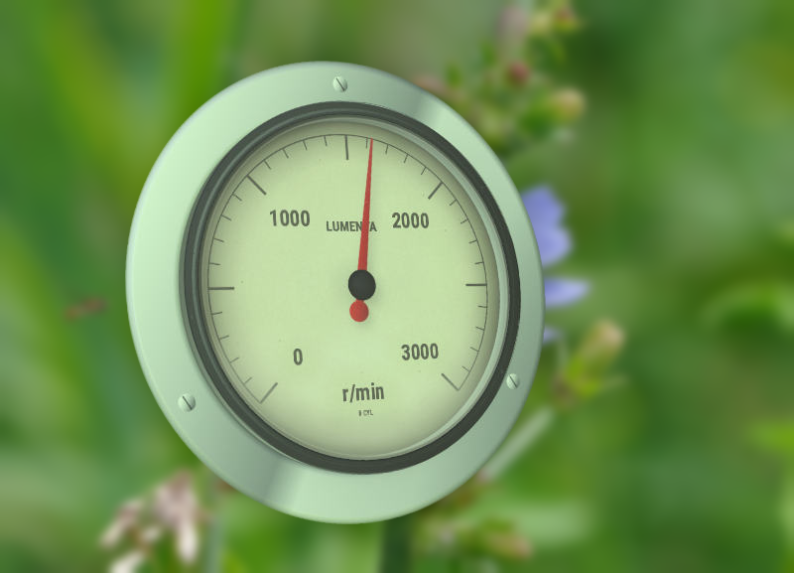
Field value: {"value": 1600, "unit": "rpm"}
